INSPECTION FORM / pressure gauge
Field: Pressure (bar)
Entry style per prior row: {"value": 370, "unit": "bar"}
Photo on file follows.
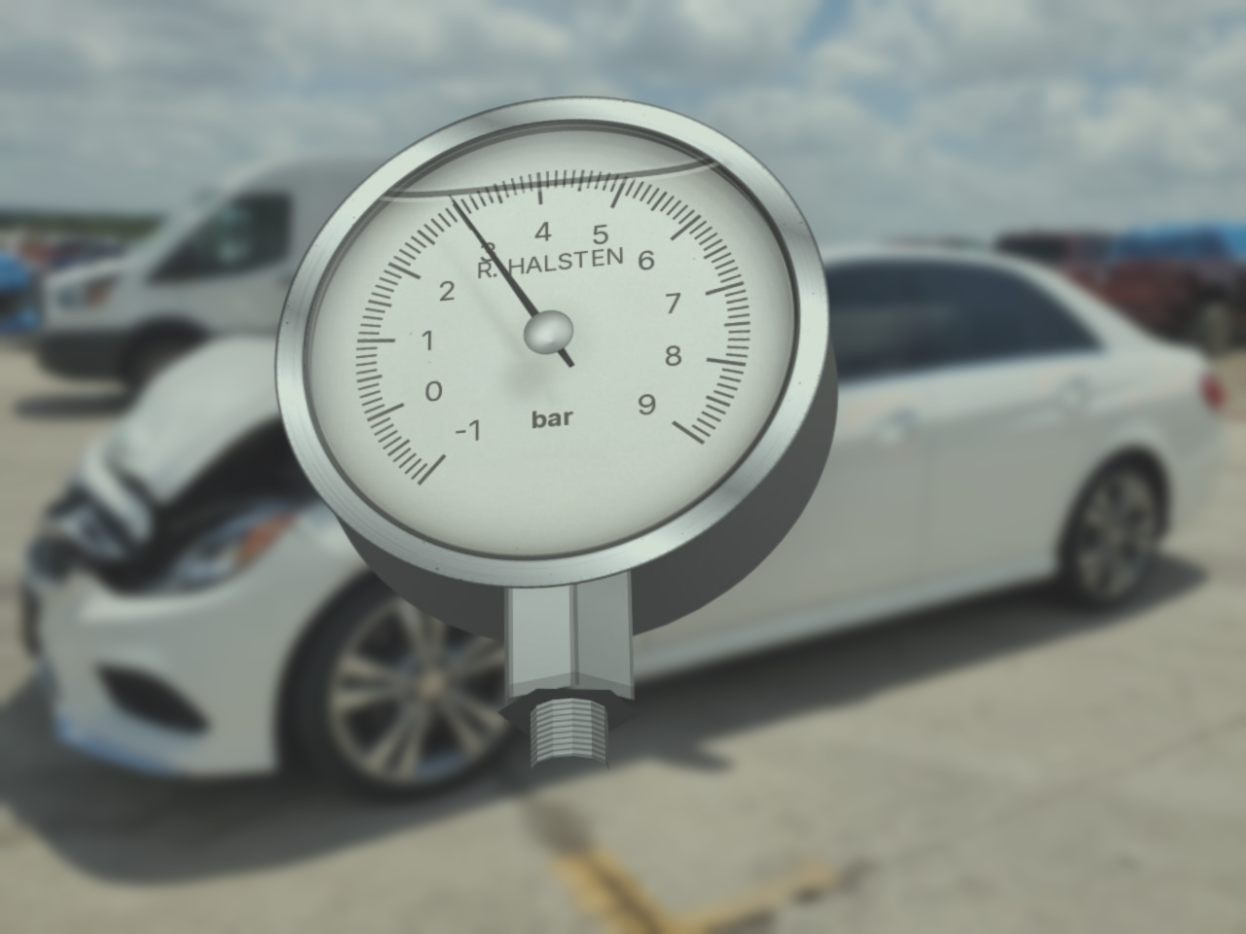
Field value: {"value": 3, "unit": "bar"}
